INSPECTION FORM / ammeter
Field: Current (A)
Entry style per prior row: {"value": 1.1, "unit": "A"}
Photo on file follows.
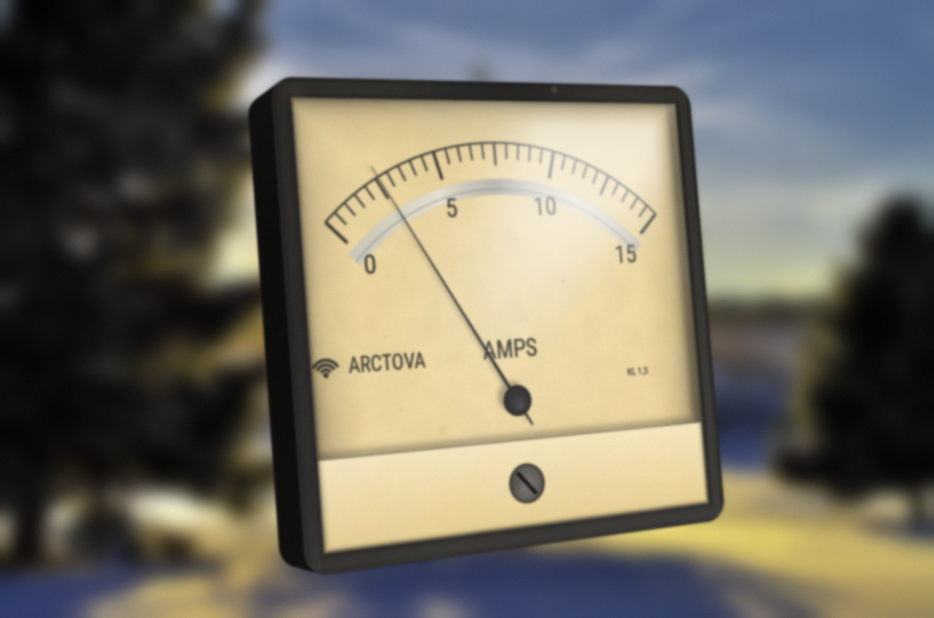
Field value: {"value": 2.5, "unit": "A"}
